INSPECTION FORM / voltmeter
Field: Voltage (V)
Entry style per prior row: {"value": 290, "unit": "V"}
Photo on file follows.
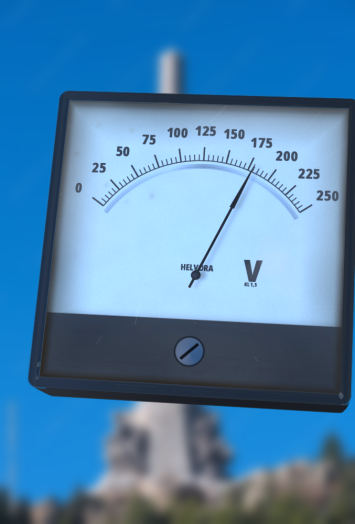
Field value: {"value": 180, "unit": "V"}
